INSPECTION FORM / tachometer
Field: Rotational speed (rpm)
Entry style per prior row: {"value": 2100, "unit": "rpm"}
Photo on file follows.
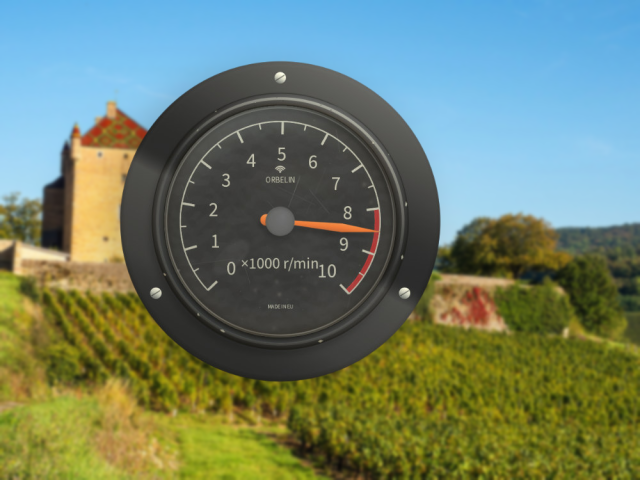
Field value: {"value": 8500, "unit": "rpm"}
